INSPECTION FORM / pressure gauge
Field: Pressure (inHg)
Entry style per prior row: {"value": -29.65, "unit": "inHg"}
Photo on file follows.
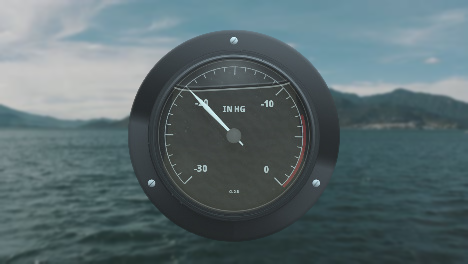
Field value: {"value": -20, "unit": "inHg"}
